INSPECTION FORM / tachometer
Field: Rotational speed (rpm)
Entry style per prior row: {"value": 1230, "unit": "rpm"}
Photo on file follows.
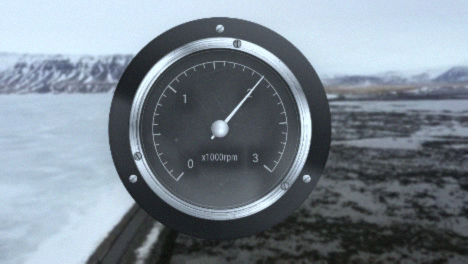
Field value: {"value": 2000, "unit": "rpm"}
